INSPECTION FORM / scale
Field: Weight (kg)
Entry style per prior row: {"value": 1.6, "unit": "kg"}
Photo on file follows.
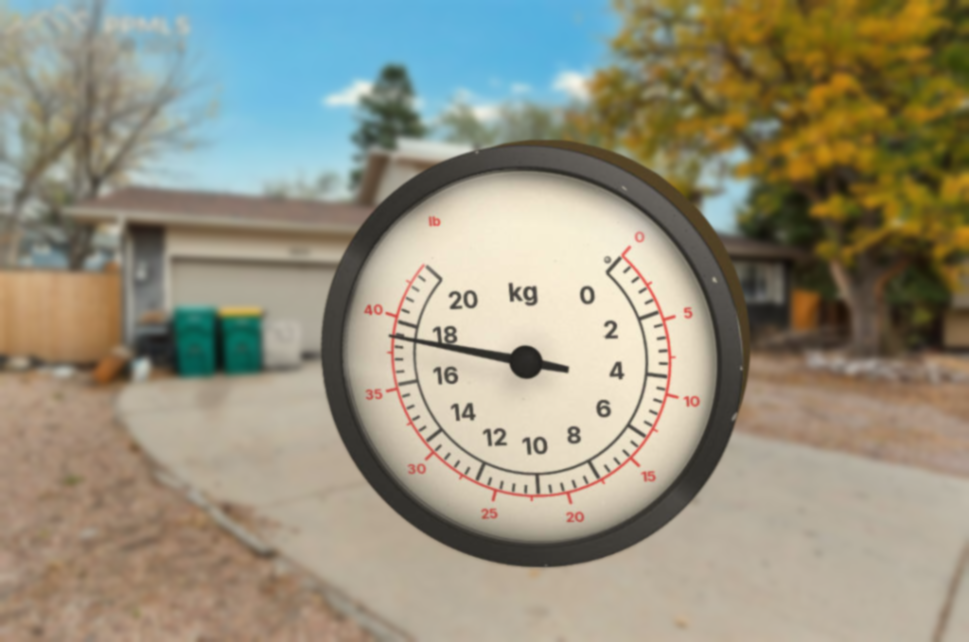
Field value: {"value": 17.6, "unit": "kg"}
